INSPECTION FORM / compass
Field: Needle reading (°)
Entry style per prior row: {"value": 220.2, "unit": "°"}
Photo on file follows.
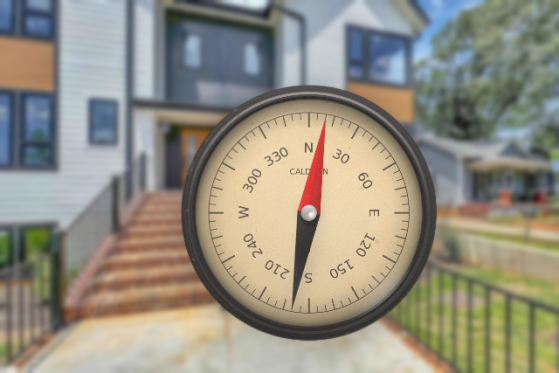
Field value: {"value": 10, "unit": "°"}
